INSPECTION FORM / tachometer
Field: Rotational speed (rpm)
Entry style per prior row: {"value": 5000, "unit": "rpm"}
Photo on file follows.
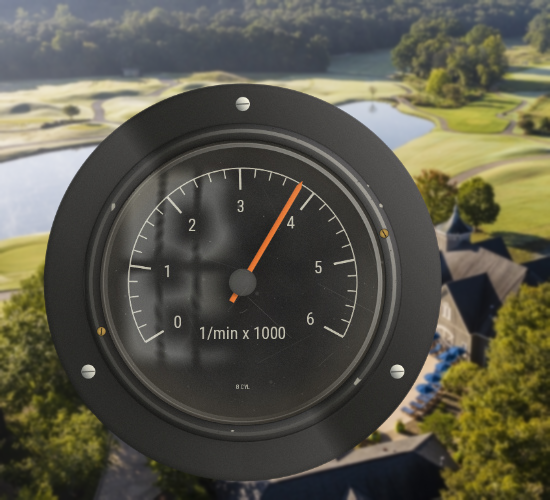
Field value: {"value": 3800, "unit": "rpm"}
